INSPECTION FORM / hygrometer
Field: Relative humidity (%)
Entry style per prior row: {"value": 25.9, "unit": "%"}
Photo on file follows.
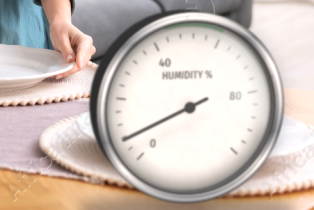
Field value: {"value": 8, "unit": "%"}
